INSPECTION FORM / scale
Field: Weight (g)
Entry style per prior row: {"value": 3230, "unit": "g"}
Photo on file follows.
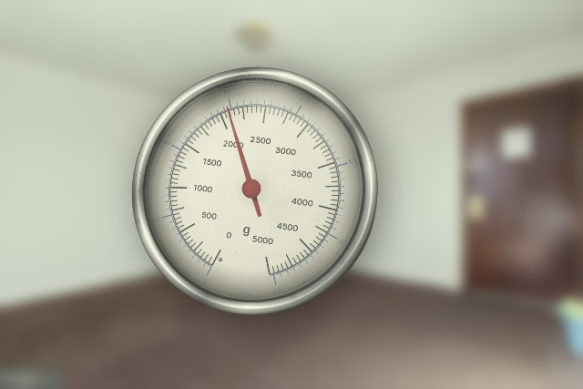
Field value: {"value": 2100, "unit": "g"}
